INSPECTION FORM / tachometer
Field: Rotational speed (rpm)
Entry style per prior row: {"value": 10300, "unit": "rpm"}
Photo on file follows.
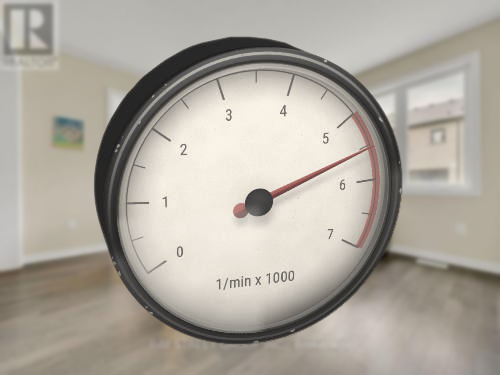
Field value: {"value": 5500, "unit": "rpm"}
